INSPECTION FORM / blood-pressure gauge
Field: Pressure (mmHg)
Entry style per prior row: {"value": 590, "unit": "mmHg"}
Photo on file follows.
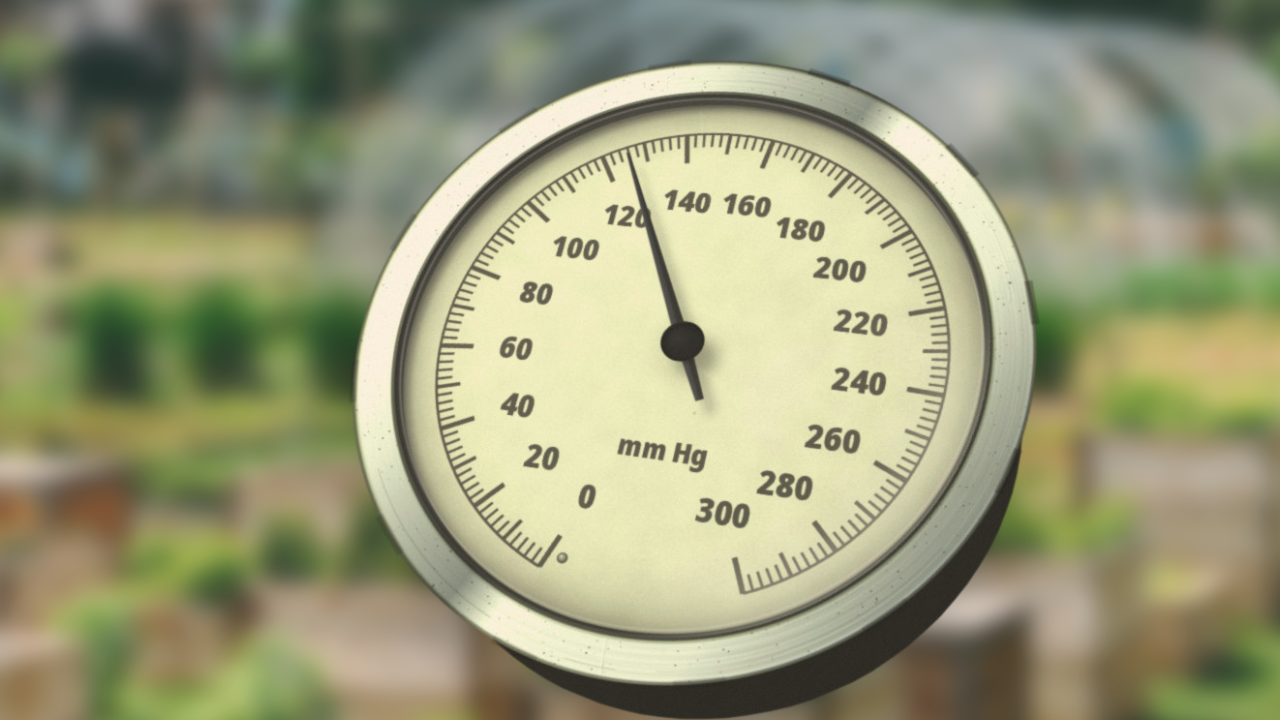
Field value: {"value": 126, "unit": "mmHg"}
